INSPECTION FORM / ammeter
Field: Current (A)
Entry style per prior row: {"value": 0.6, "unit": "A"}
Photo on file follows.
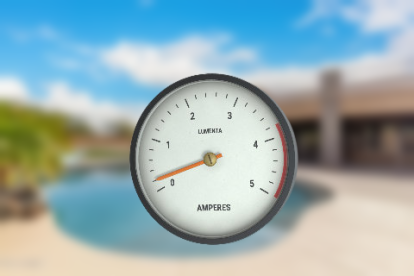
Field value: {"value": 0.2, "unit": "A"}
